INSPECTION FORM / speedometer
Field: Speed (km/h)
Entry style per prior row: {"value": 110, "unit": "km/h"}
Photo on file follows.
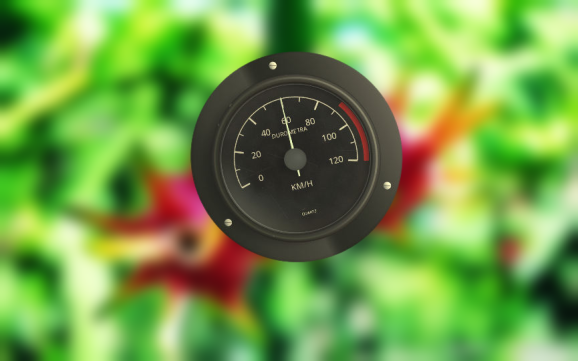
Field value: {"value": 60, "unit": "km/h"}
